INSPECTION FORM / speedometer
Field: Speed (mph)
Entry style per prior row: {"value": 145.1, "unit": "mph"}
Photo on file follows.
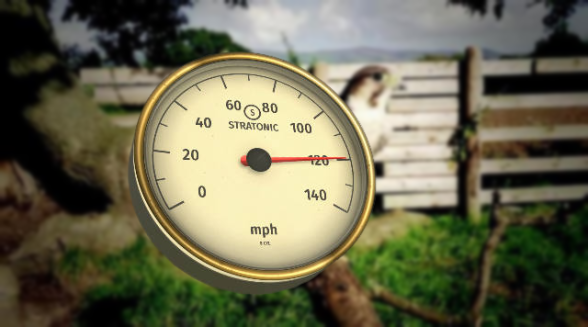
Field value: {"value": 120, "unit": "mph"}
